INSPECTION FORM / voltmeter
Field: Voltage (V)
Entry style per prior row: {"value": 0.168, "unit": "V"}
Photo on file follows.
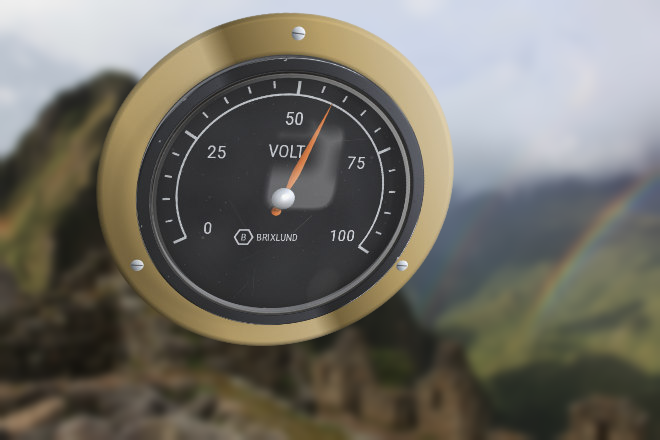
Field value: {"value": 57.5, "unit": "V"}
